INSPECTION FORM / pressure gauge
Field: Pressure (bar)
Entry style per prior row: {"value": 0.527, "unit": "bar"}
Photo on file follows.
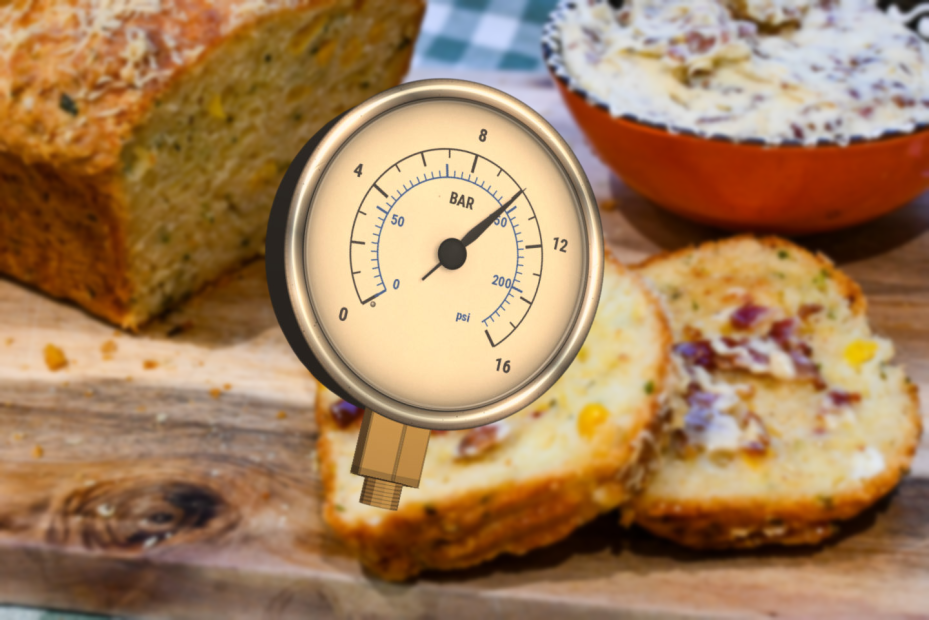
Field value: {"value": 10, "unit": "bar"}
